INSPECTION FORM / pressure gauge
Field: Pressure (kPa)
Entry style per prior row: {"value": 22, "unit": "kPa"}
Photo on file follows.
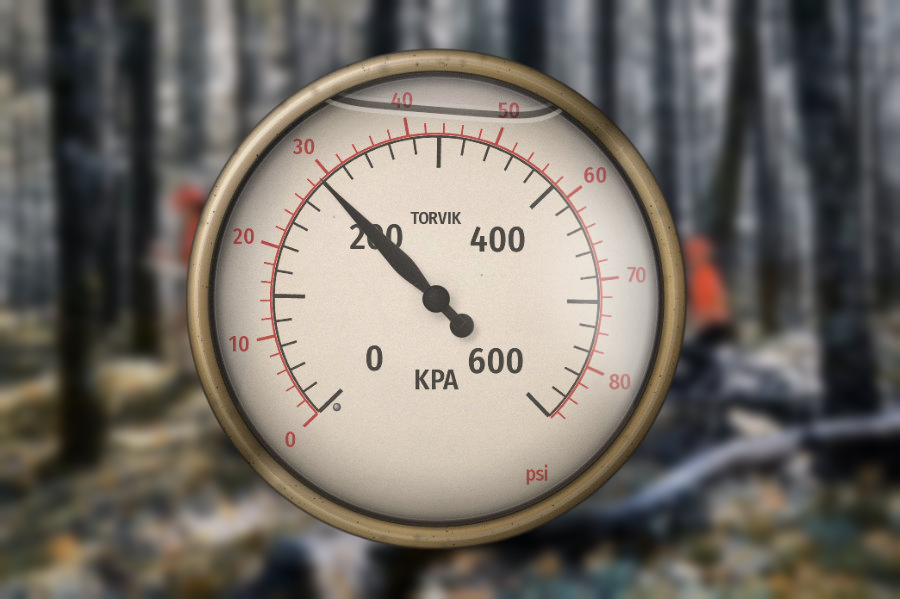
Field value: {"value": 200, "unit": "kPa"}
